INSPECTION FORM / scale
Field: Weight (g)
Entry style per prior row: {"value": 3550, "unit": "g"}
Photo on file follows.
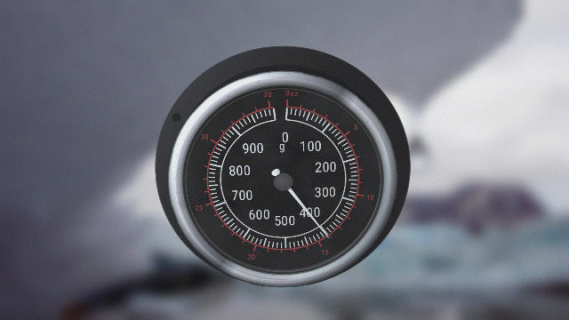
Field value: {"value": 400, "unit": "g"}
